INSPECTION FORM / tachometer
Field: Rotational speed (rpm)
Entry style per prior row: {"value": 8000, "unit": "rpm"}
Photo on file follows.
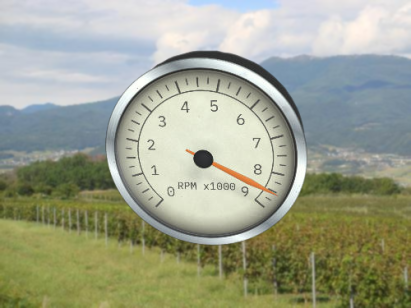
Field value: {"value": 8500, "unit": "rpm"}
